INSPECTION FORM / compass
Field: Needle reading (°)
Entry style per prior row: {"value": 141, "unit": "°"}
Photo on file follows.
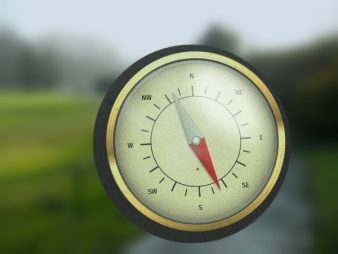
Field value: {"value": 157.5, "unit": "°"}
